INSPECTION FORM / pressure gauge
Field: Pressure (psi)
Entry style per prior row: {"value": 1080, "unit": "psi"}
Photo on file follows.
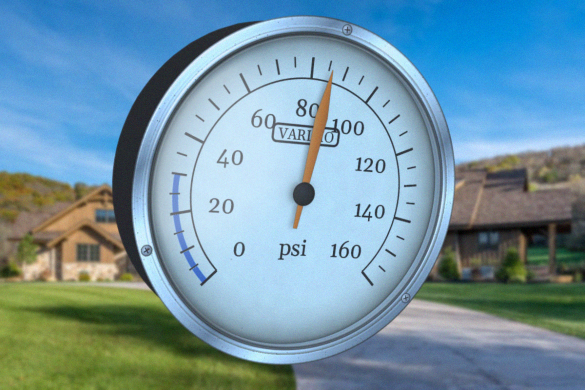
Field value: {"value": 85, "unit": "psi"}
